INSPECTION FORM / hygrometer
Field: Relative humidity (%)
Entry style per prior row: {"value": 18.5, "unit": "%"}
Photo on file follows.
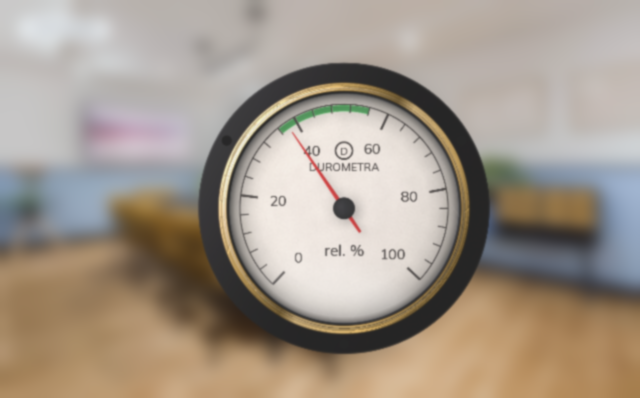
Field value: {"value": 38, "unit": "%"}
